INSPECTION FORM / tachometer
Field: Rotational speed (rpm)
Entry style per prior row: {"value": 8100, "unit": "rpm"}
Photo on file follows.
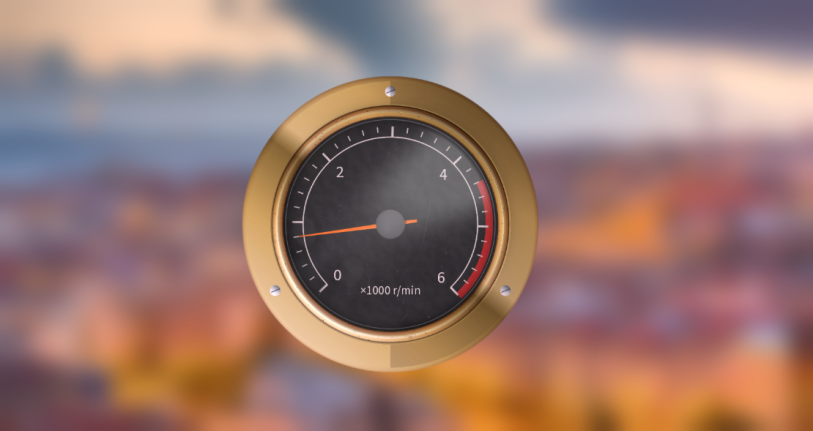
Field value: {"value": 800, "unit": "rpm"}
